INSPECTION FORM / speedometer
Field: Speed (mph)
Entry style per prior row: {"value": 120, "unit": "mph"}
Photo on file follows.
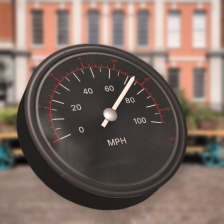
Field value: {"value": 72.5, "unit": "mph"}
